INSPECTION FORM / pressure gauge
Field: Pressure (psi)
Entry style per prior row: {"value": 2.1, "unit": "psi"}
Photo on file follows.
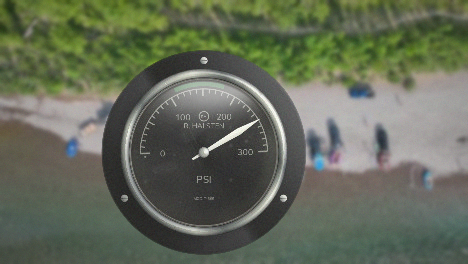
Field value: {"value": 250, "unit": "psi"}
